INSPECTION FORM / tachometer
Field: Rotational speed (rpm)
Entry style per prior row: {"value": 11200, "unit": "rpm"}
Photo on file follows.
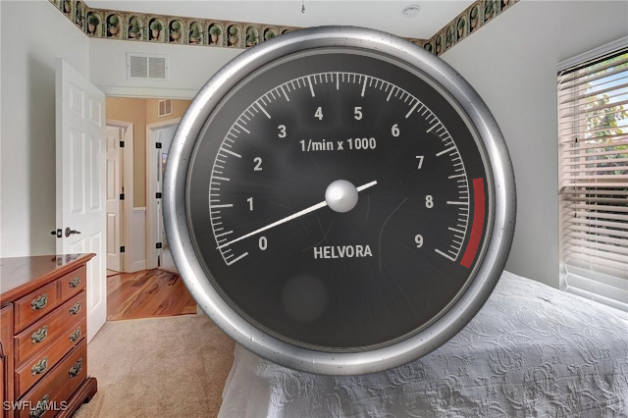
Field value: {"value": 300, "unit": "rpm"}
